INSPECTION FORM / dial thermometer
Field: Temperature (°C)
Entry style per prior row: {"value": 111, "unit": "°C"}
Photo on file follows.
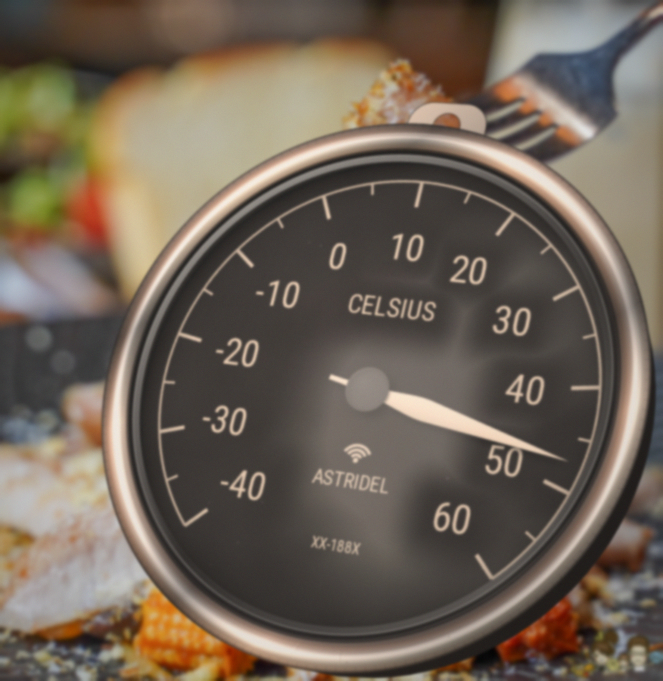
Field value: {"value": 47.5, "unit": "°C"}
